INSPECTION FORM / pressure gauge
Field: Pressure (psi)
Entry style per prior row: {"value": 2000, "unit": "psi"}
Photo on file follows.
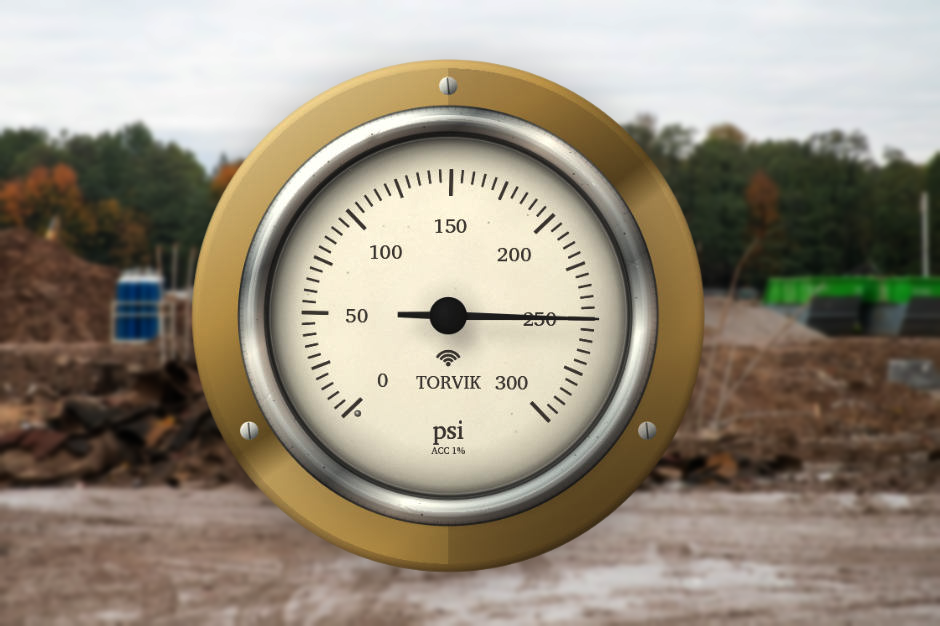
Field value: {"value": 250, "unit": "psi"}
